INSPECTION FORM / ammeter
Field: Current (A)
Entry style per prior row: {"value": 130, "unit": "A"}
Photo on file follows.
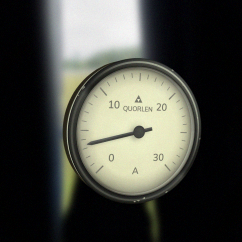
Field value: {"value": 3.5, "unit": "A"}
